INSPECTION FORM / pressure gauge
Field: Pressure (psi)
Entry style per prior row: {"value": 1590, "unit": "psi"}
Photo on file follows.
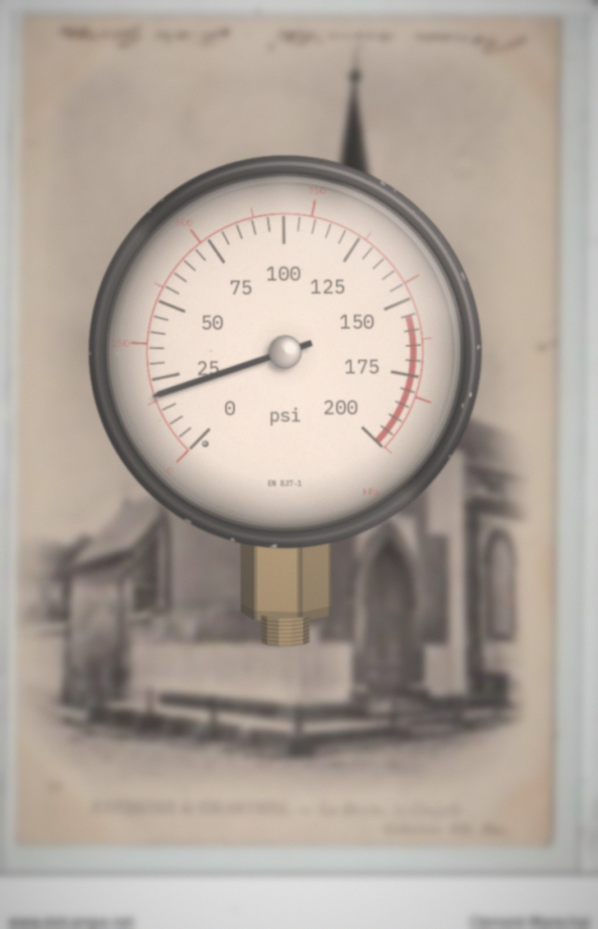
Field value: {"value": 20, "unit": "psi"}
